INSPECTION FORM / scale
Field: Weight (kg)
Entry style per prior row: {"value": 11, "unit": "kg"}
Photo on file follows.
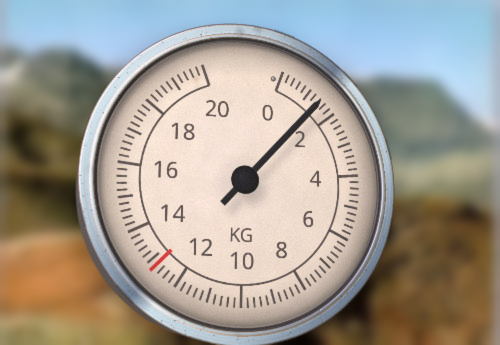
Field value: {"value": 1.4, "unit": "kg"}
